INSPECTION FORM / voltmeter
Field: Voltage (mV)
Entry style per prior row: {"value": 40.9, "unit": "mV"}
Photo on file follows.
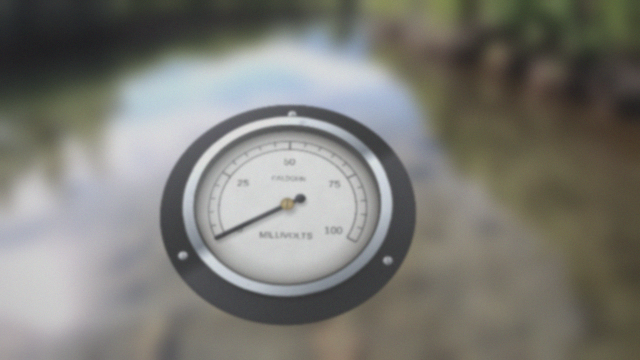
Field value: {"value": 0, "unit": "mV"}
